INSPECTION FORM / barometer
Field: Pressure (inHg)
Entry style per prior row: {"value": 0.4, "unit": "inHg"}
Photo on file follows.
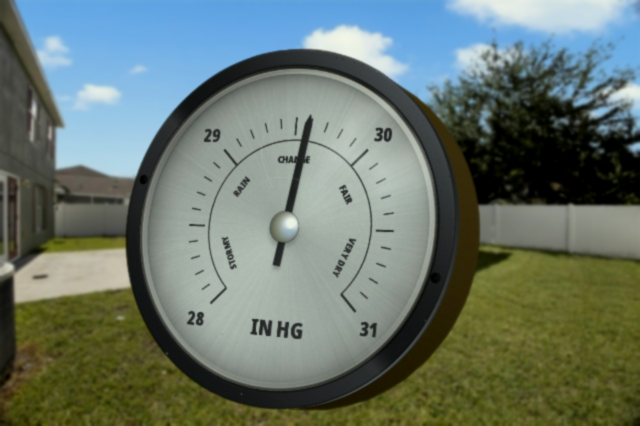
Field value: {"value": 29.6, "unit": "inHg"}
